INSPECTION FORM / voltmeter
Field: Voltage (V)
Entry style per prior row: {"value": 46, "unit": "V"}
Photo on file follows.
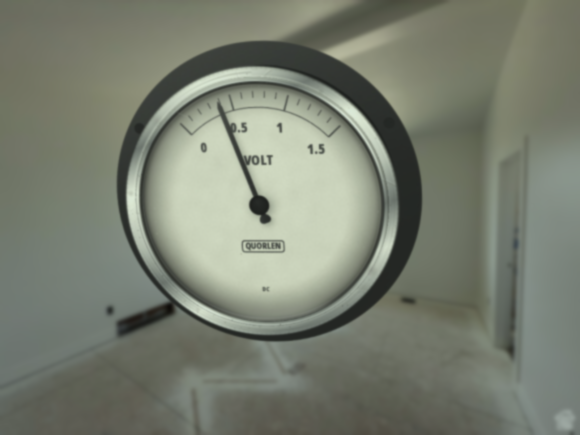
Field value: {"value": 0.4, "unit": "V"}
